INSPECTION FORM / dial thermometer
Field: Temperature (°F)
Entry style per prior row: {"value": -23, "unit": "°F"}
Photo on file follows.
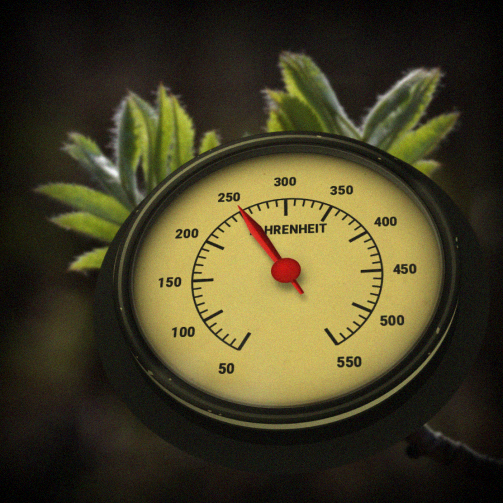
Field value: {"value": 250, "unit": "°F"}
